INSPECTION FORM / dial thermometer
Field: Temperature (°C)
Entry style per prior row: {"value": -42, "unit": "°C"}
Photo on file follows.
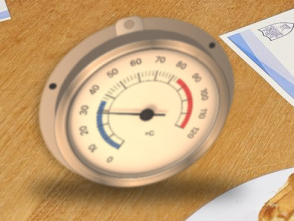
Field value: {"value": 30, "unit": "°C"}
